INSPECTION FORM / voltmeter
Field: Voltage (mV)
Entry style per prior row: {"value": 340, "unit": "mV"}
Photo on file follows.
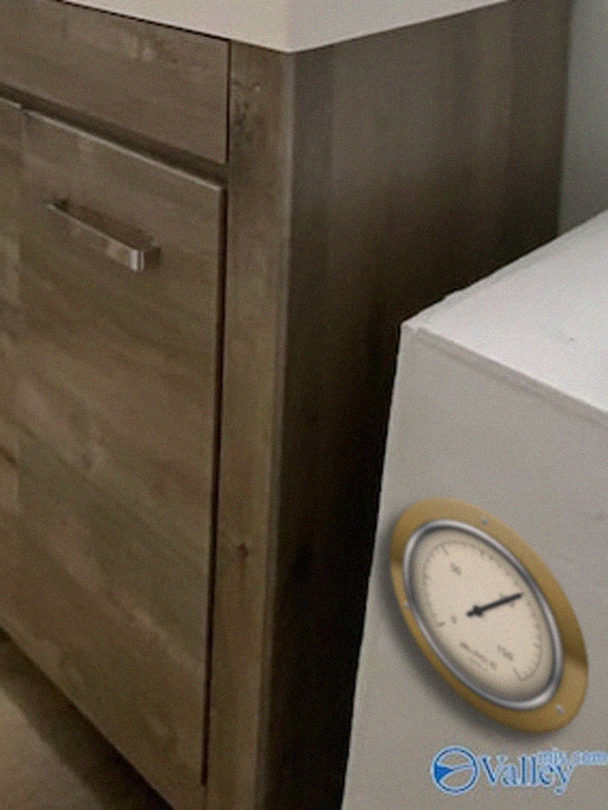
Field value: {"value": 100, "unit": "mV"}
